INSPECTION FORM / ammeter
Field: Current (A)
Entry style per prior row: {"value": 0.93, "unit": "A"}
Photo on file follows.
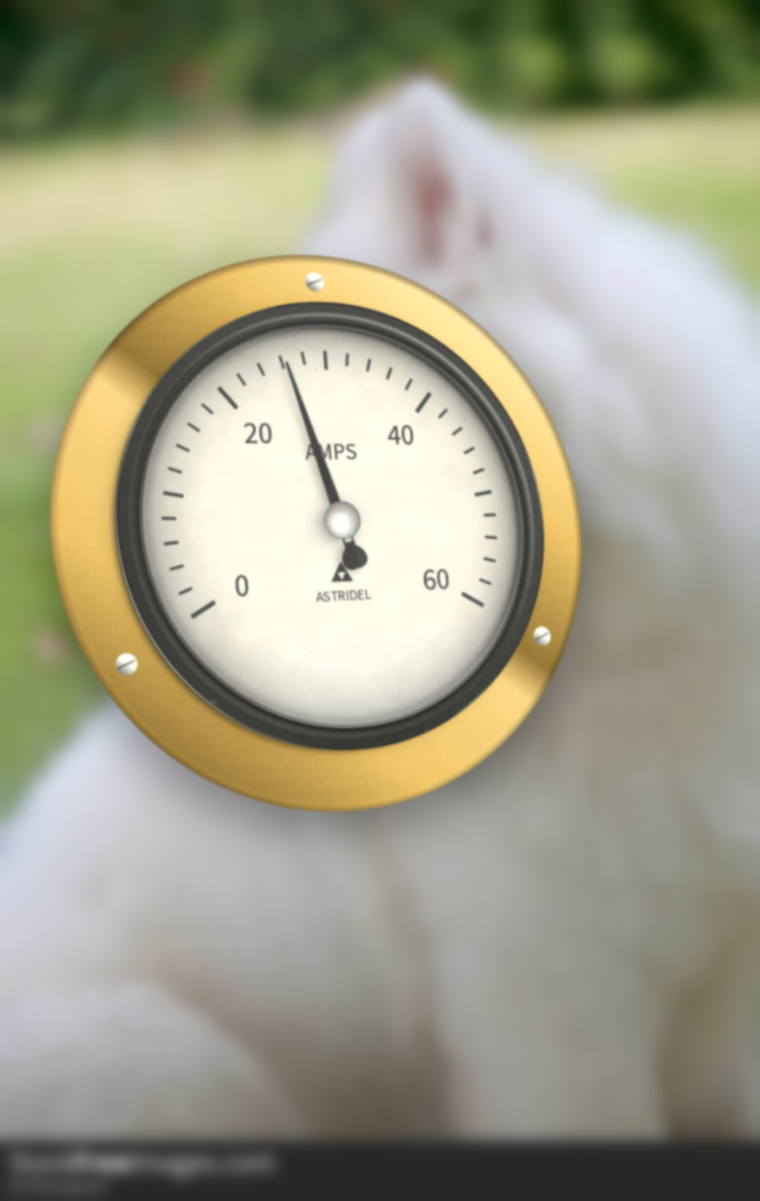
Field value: {"value": 26, "unit": "A"}
